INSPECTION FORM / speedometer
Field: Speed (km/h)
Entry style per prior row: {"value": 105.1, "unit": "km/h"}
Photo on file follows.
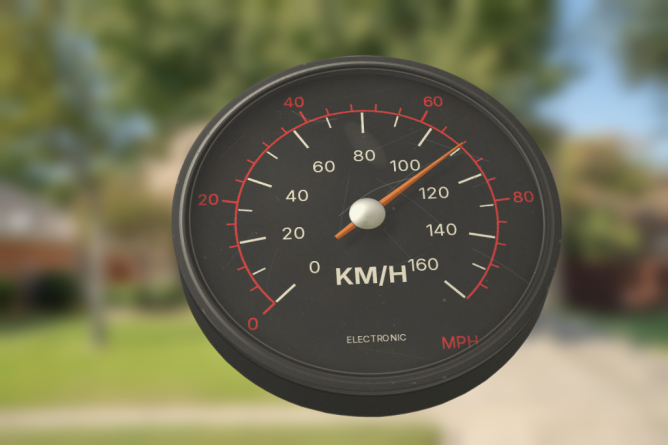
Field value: {"value": 110, "unit": "km/h"}
